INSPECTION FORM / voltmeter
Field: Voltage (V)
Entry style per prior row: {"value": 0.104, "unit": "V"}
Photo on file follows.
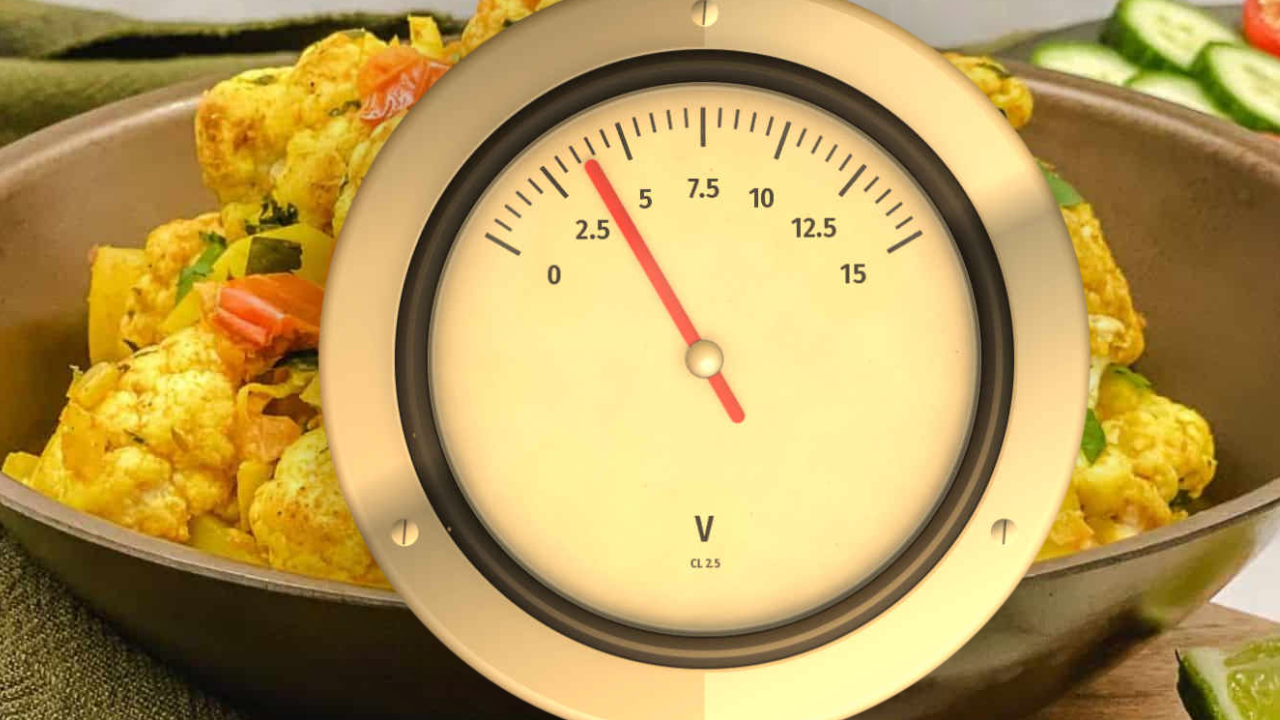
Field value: {"value": 3.75, "unit": "V"}
